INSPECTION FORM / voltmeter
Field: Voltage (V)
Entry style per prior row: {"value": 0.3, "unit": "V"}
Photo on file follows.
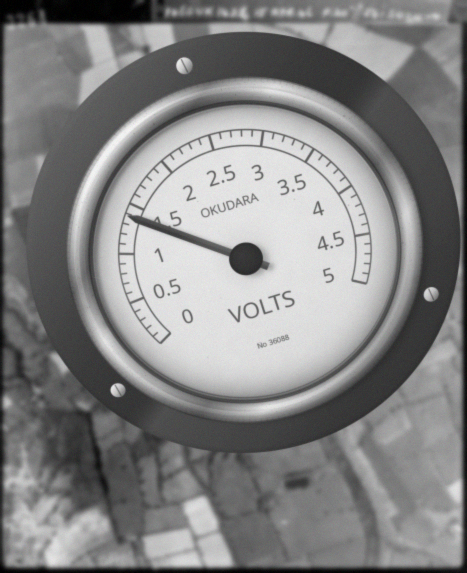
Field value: {"value": 1.4, "unit": "V"}
